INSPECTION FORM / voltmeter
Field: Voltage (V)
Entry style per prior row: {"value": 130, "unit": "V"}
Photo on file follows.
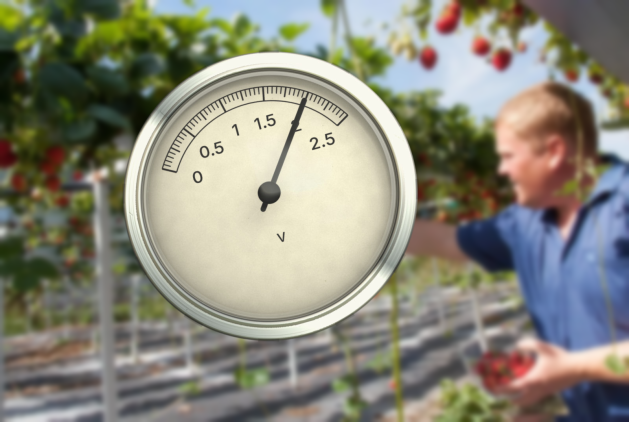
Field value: {"value": 2, "unit": "V"}
